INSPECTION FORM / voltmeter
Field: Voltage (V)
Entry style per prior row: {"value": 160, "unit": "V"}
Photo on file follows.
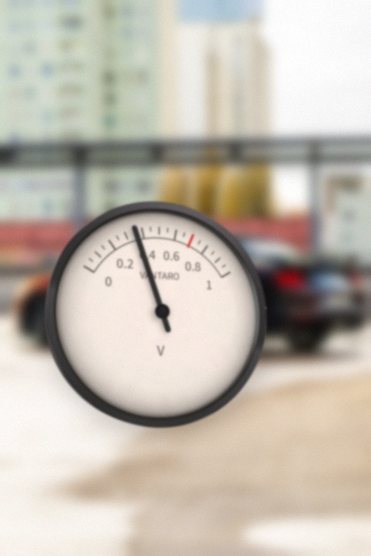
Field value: {"value": 0.35, "unit": "V"}
